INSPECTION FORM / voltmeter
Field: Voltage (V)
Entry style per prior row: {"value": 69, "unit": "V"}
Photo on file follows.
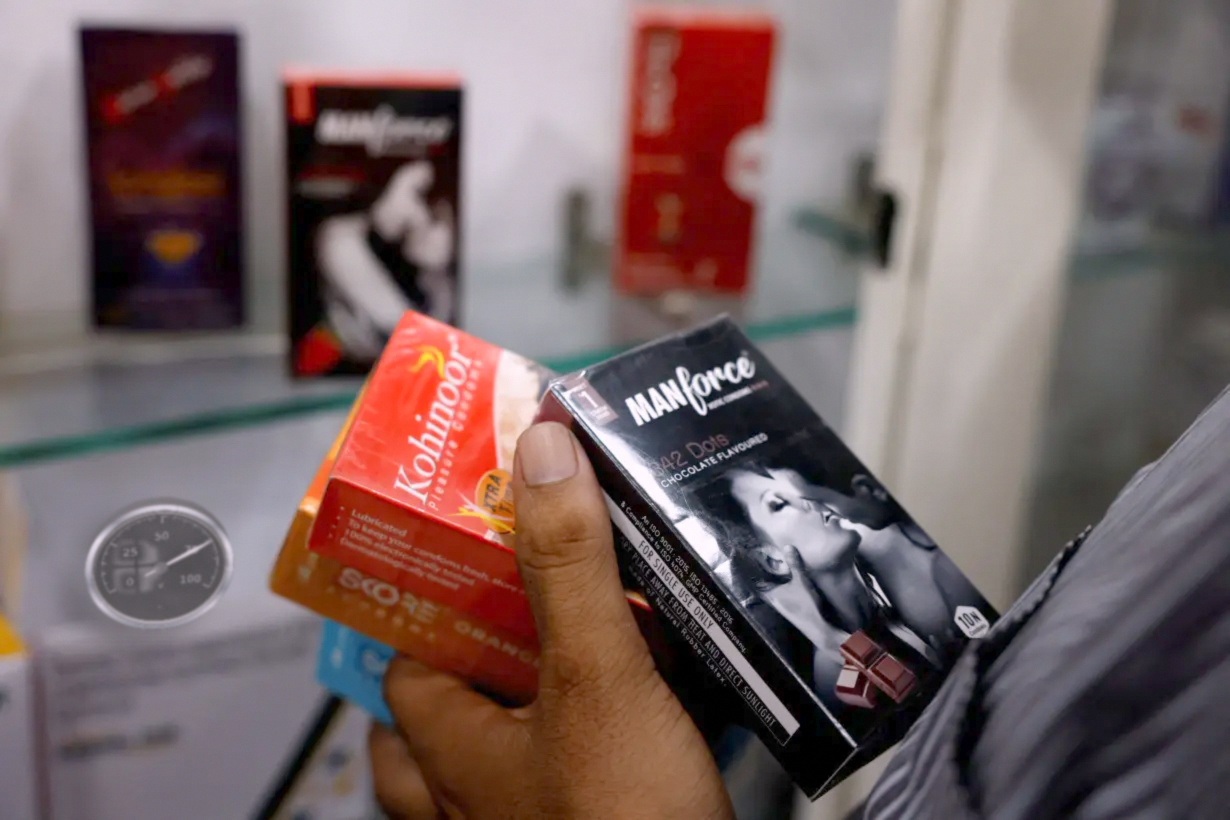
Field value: {"value": 75, "unit": "V"}
